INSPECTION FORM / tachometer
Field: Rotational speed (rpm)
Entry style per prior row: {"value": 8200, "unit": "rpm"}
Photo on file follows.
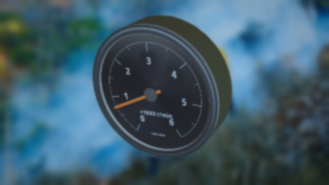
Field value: {"value": 750, "unit": "rpm"}
